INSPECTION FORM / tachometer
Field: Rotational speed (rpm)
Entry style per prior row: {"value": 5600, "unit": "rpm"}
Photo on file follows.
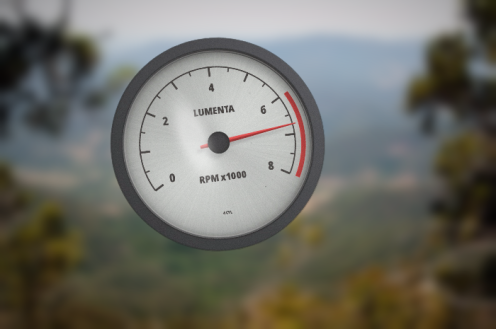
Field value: {"value": 6750, "unit": "rpm"}
